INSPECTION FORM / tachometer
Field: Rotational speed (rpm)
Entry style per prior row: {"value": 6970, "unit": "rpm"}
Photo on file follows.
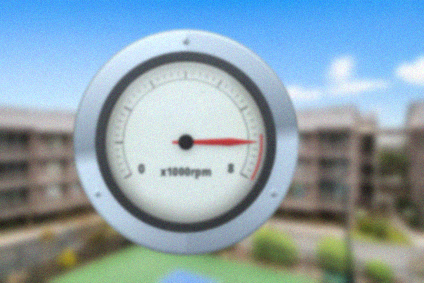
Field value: {"value": 7000, "unit": "rpm"}
